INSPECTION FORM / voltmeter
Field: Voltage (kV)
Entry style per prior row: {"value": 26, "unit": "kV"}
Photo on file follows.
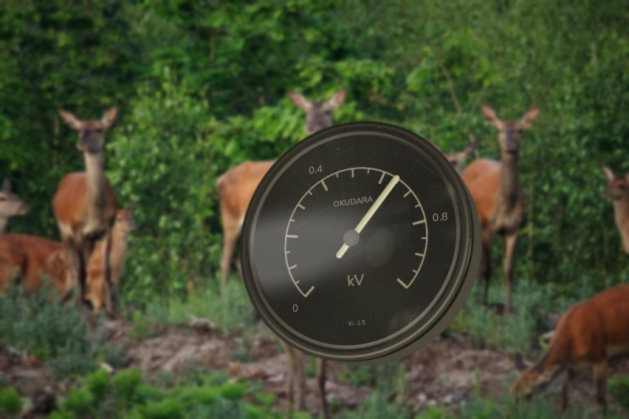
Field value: {"value": 0.65, "unit": "kV"}
